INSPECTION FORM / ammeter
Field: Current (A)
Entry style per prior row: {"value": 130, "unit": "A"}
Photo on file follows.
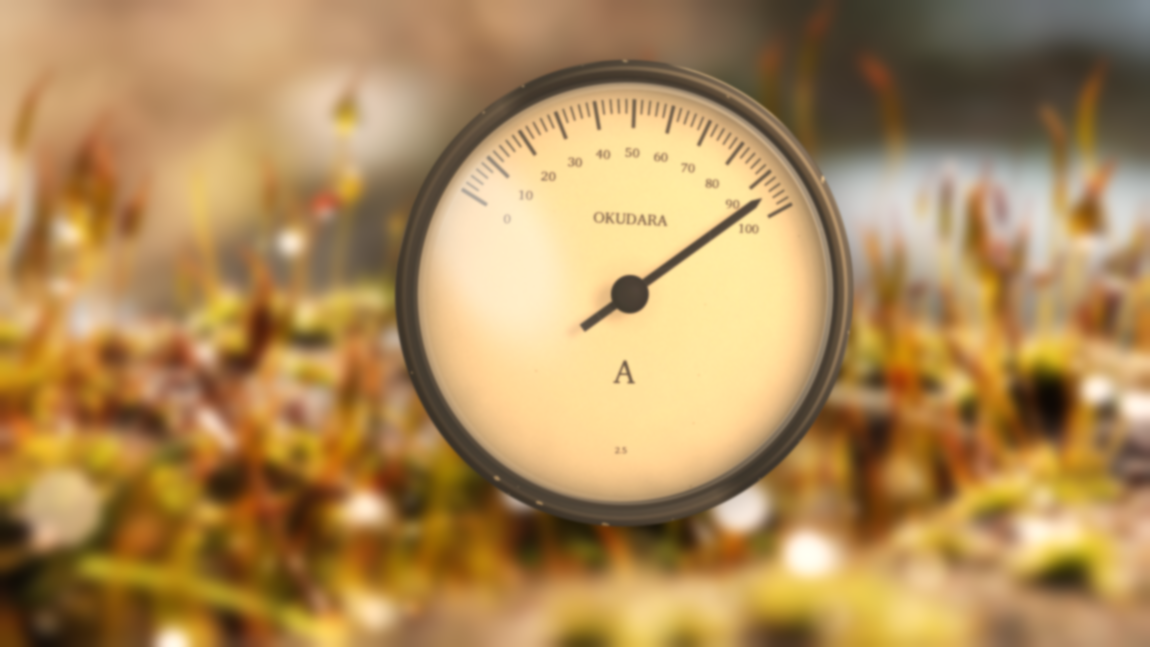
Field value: {"value": 94, "unit": "A"}
